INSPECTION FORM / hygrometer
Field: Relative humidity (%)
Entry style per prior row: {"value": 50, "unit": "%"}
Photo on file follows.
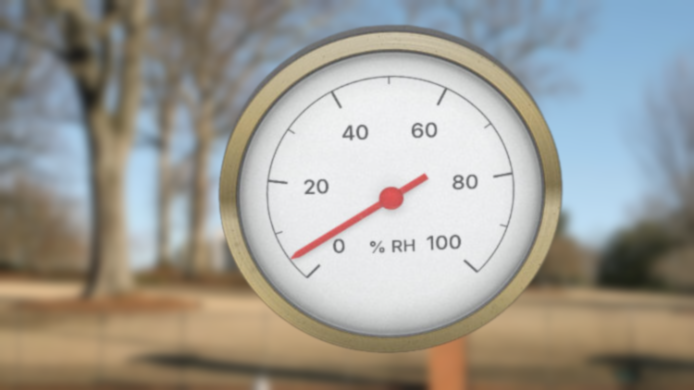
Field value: {"value": 5, "unit": "%"}
